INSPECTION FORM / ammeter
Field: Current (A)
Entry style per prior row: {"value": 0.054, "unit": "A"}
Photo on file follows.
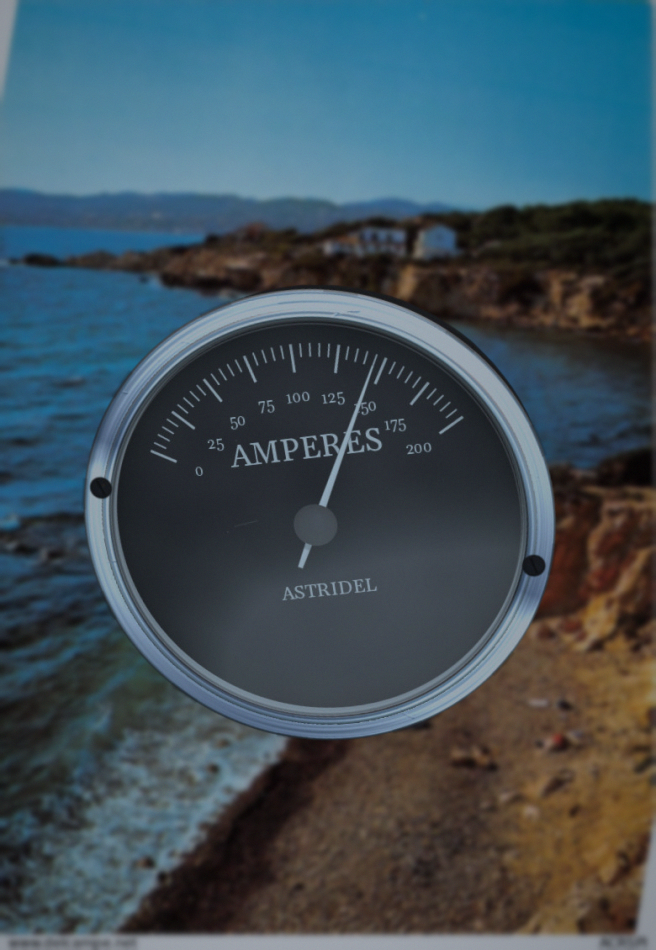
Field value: {"value": 145, "unit": "A"}
